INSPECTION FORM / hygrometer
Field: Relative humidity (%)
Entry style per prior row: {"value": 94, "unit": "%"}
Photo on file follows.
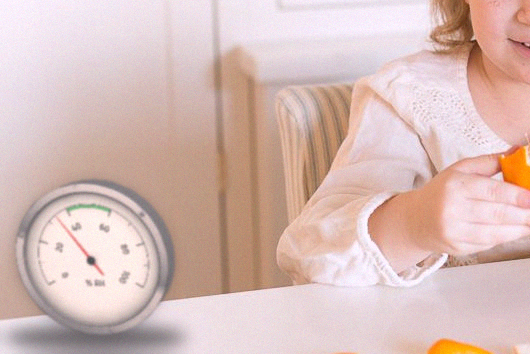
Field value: {"value": 35, "unit": "%"}
